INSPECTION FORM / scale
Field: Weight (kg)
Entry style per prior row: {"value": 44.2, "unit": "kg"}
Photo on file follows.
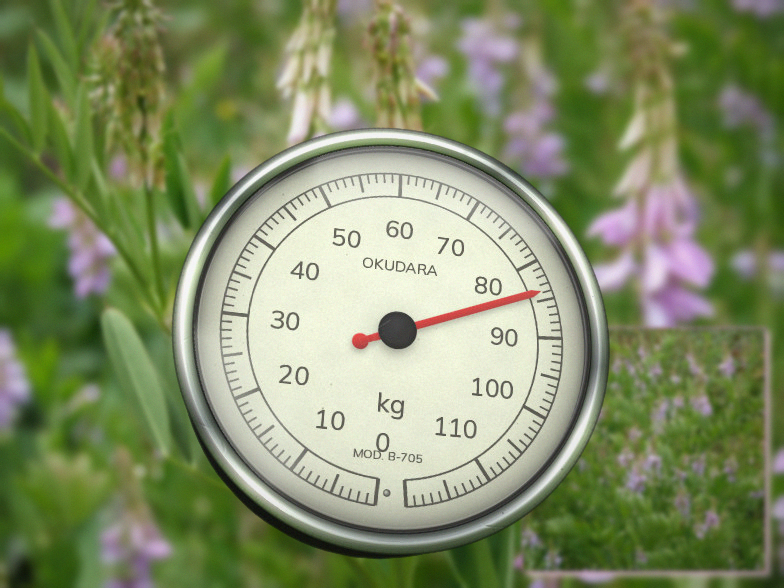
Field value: {"value": 84, "unit": "kg"}
